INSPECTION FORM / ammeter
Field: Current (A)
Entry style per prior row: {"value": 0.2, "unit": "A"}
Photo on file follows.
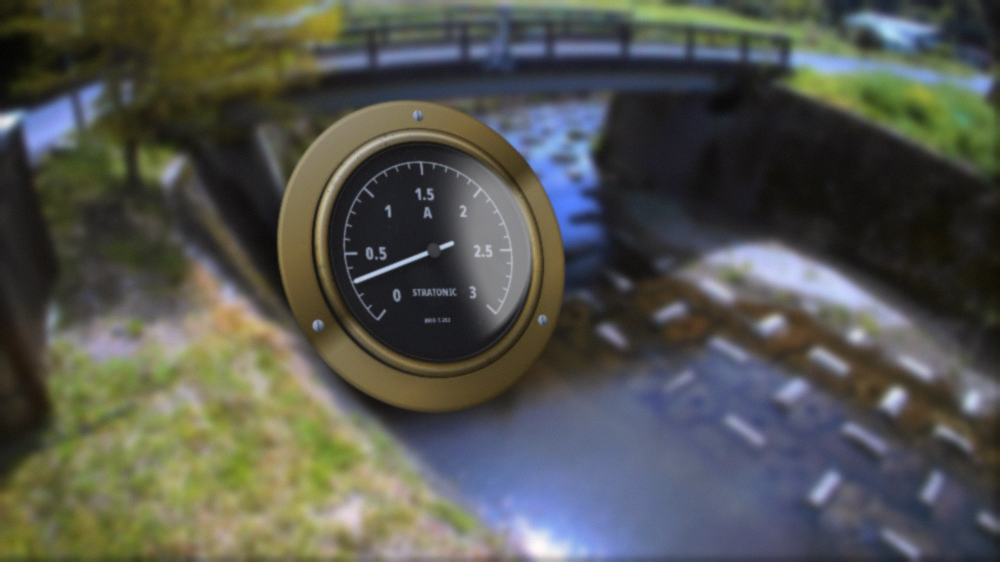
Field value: {"value": 0.3, "unit": "A"}
